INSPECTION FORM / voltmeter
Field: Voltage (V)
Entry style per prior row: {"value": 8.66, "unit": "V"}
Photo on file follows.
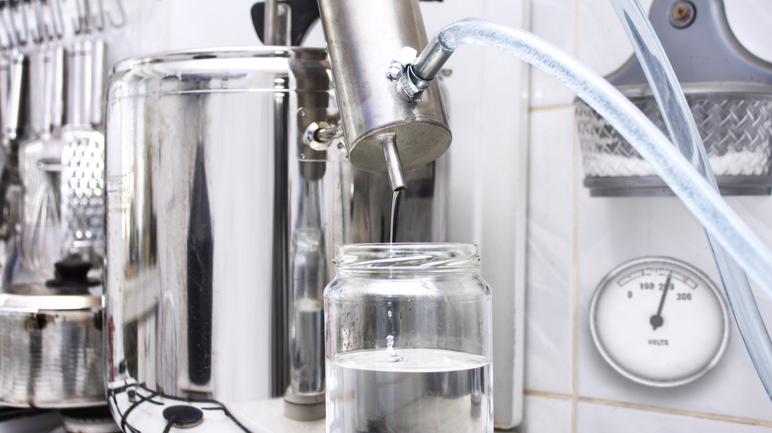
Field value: {"value": 200, "unit": "V"}
